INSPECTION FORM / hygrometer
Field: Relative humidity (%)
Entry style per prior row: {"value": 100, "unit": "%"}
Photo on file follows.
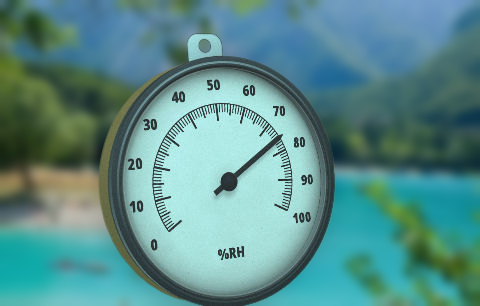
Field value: {"value": 75, "unit": "%"}
